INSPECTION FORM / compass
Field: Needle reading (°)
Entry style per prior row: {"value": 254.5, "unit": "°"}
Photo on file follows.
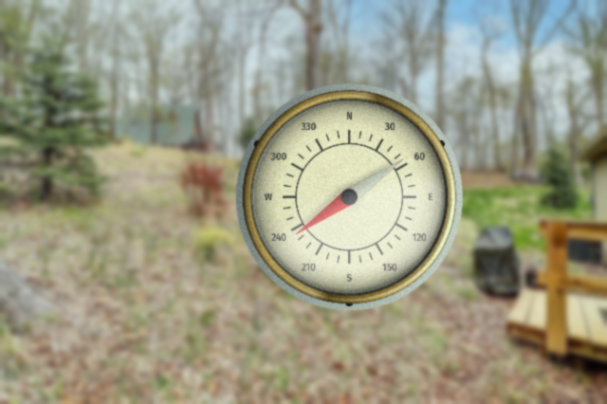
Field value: {"value": 235, "unit": "°"}
